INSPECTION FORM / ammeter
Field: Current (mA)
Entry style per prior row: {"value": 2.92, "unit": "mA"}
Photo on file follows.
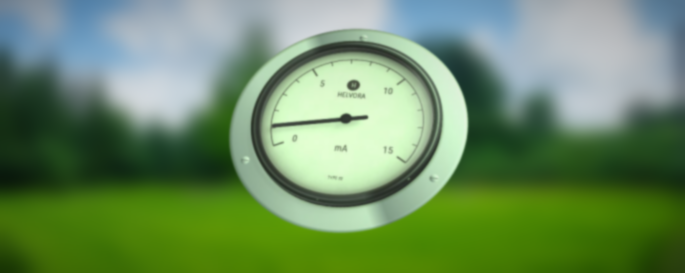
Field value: {"value": 1, "unit": "mA"}
